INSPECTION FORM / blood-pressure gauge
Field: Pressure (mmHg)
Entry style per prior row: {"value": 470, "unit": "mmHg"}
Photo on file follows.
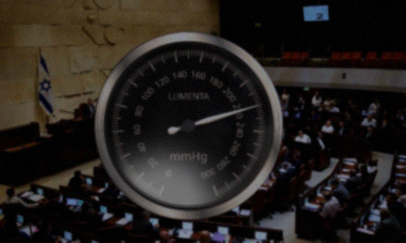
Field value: {"value": 220, "unit": "mmHg"}
